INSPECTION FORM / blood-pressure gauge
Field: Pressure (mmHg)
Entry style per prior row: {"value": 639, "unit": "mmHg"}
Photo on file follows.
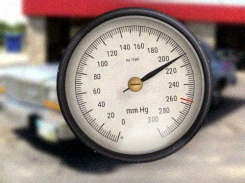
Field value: {"value": 210, "unit": "mmHg"}
